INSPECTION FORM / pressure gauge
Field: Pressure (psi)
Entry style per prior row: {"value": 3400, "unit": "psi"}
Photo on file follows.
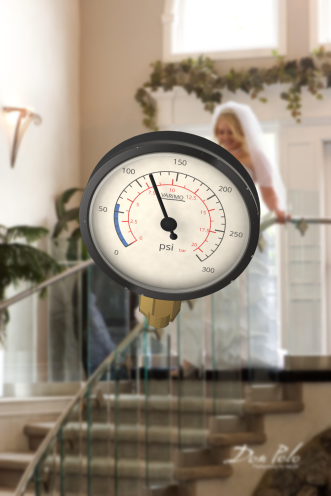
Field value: {"value": 120, "unit": "psi"}
